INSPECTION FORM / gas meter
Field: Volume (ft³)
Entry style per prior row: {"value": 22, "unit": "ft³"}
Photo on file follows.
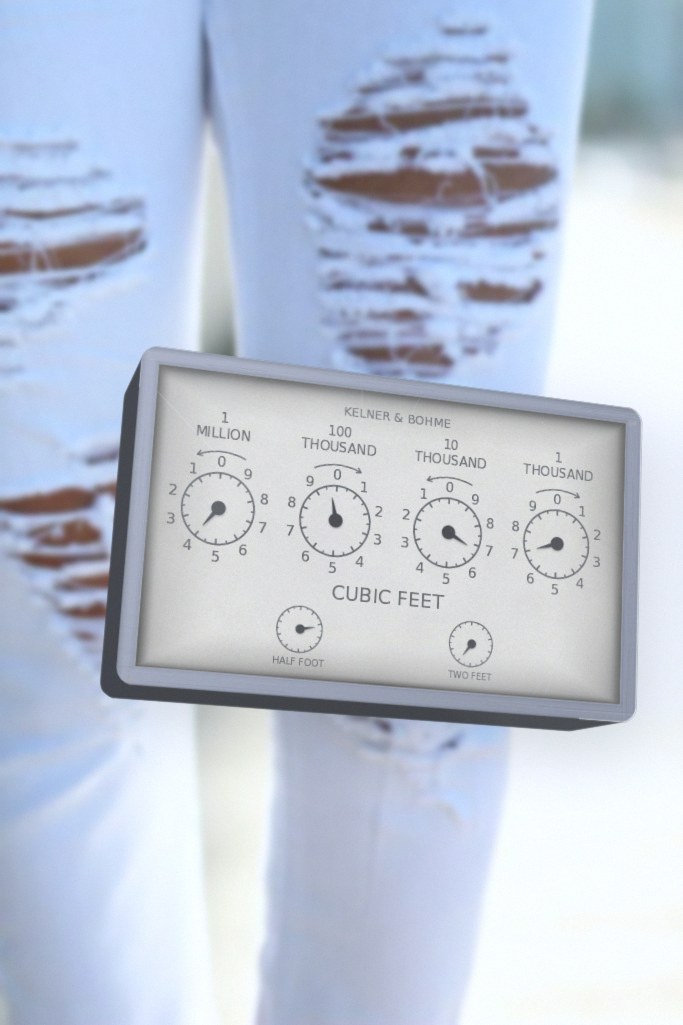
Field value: {"value": 396700, "unit": "ft³"}
